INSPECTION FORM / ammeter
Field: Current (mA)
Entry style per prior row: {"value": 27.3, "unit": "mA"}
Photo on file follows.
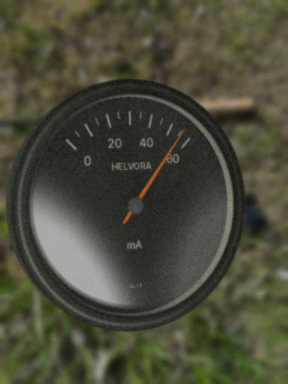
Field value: {"value": 55, "unit": "mA"}
